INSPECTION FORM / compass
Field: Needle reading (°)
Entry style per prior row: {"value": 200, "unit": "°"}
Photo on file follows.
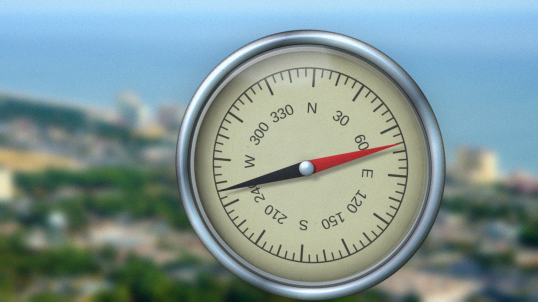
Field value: {"value": 70, "unit": "°"}
